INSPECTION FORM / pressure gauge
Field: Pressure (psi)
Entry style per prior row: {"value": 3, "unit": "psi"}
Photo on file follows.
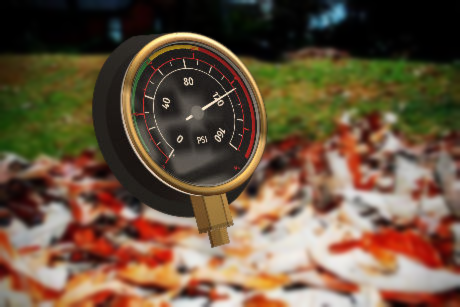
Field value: {"value": 120, "unit": "psi"}
